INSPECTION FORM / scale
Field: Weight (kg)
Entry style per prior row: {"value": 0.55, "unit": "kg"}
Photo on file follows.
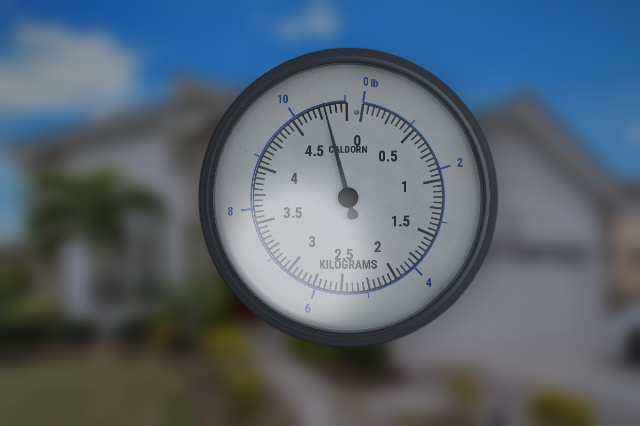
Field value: {"value": 4.8, "unit": "kg"}
